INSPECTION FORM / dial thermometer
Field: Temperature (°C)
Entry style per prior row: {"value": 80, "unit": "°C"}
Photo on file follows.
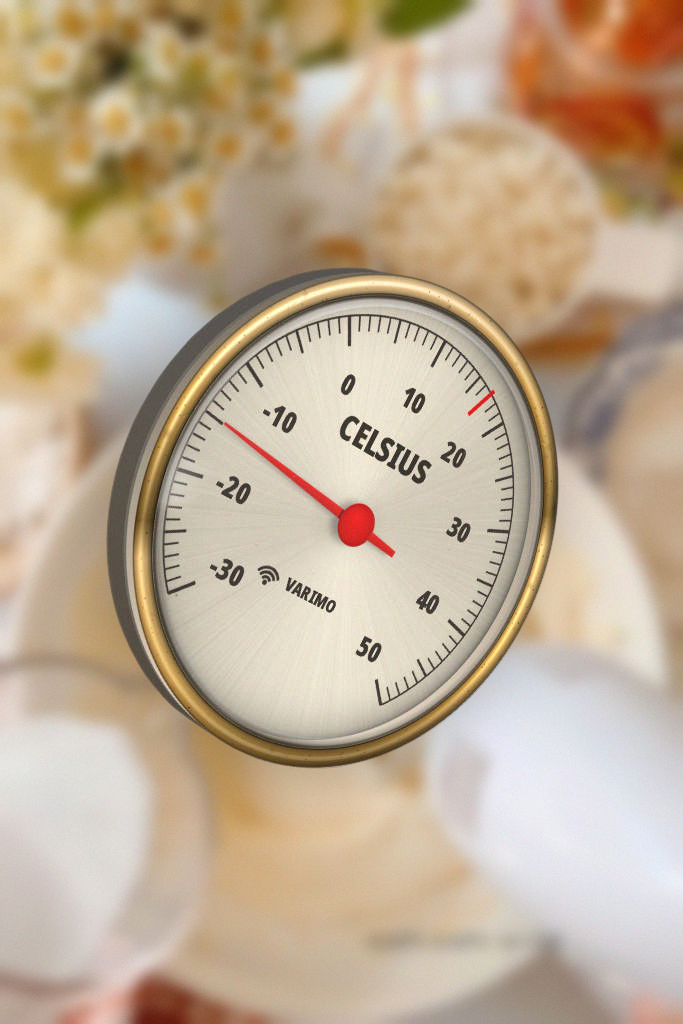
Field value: {"value": -15, "unit": "°C"}
